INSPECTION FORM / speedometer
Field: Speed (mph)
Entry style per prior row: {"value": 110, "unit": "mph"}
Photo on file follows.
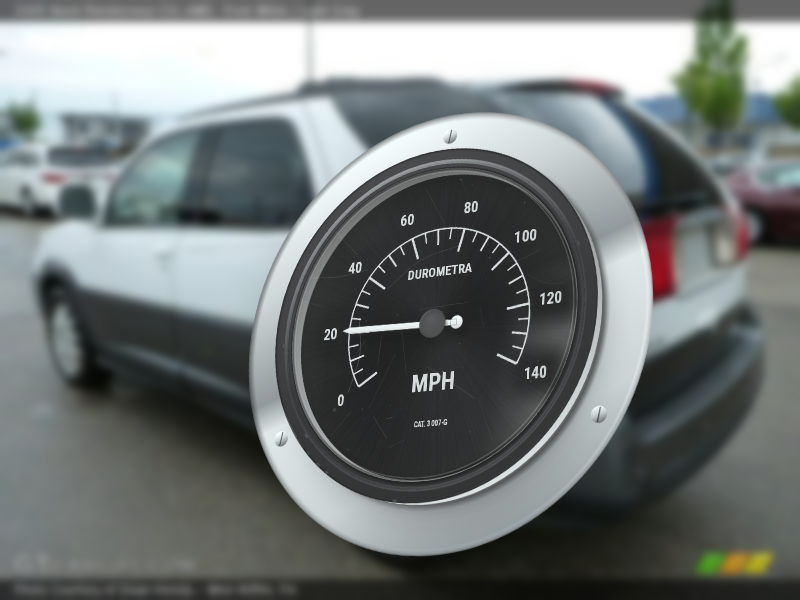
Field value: {"value": 20, "unit": "mph"}
